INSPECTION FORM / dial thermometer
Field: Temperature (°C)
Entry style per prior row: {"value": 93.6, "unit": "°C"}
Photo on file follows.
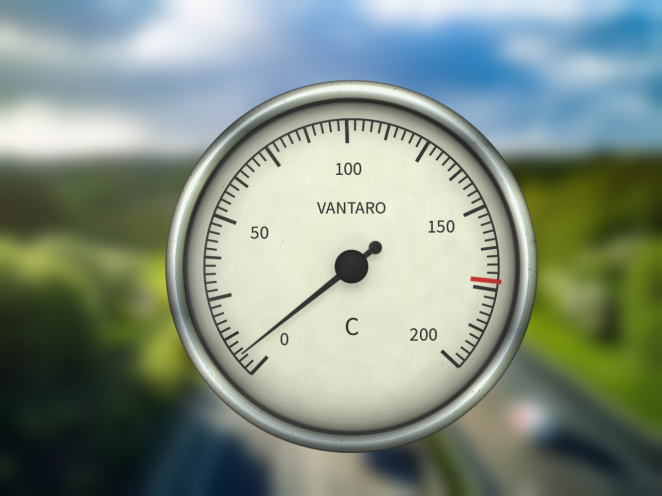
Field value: {"value": 6.25, "unit": "°C"}
